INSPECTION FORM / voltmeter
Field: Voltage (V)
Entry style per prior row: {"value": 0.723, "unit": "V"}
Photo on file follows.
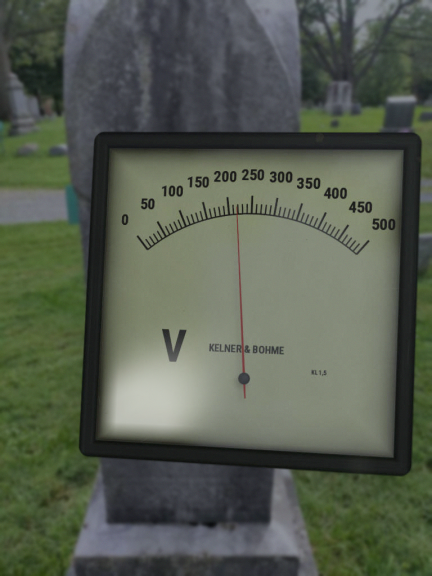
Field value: {"value": 220, "unit": "V"}
